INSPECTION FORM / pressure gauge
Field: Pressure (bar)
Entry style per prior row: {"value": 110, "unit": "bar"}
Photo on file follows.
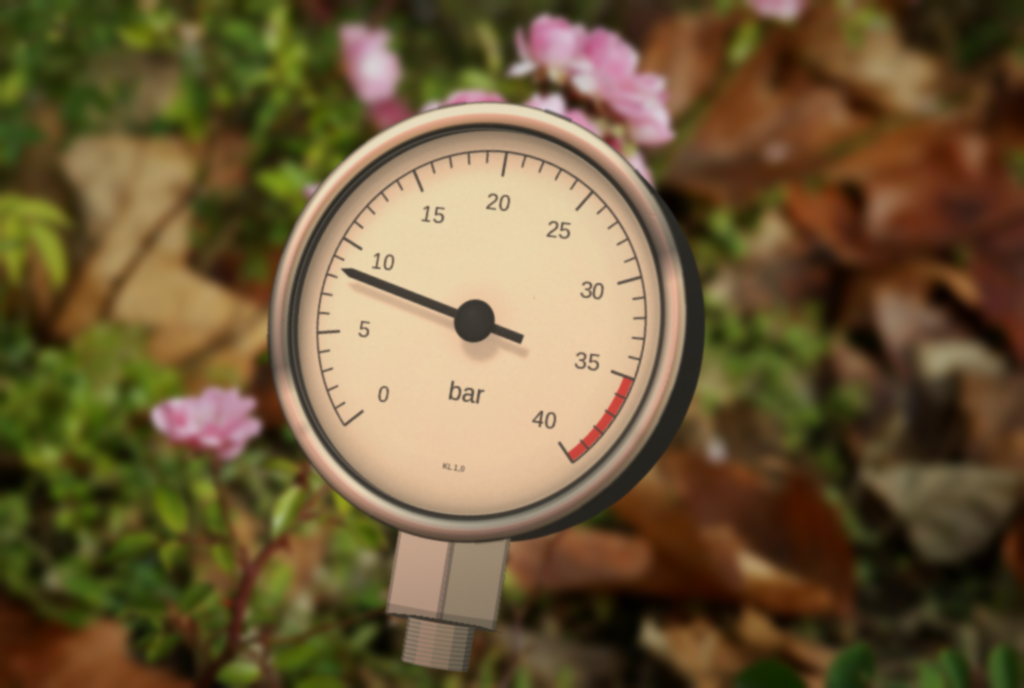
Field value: {"value": 8.5, "unit": "bar"}
